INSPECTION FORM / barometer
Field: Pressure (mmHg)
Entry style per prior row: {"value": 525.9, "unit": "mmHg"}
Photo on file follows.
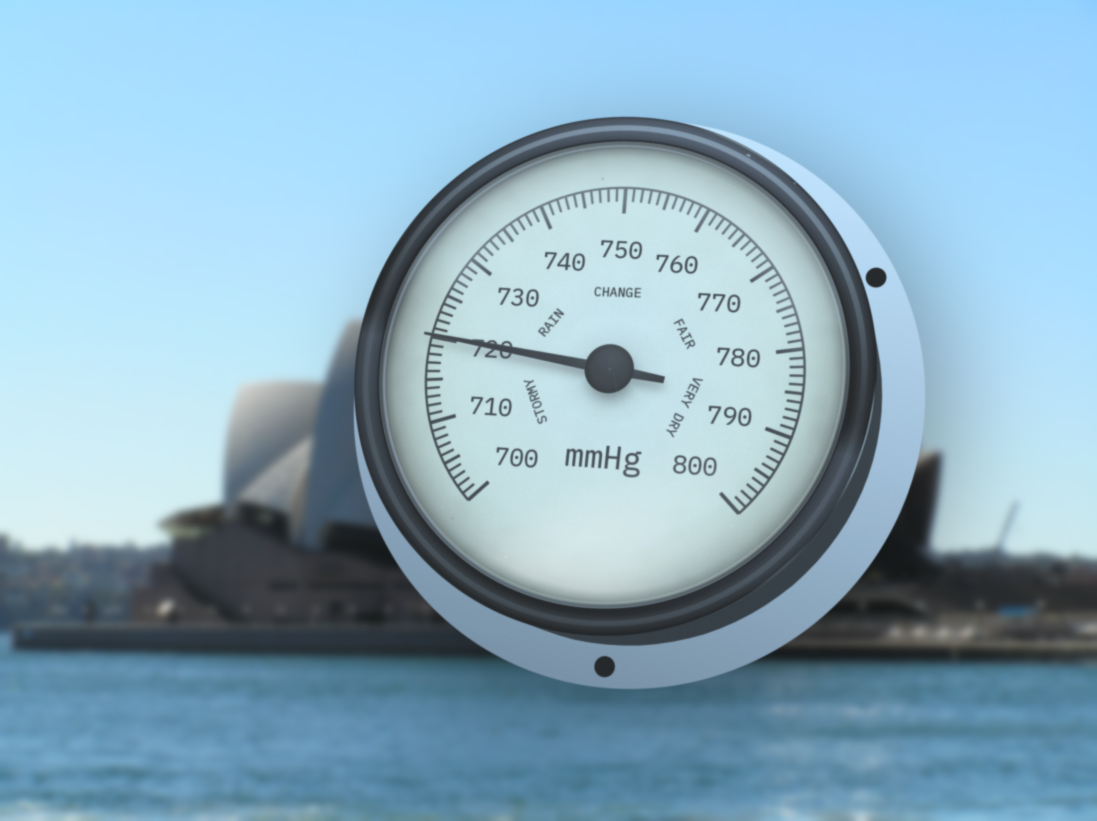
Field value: {"value": 720, "unit": "mmHg"}
